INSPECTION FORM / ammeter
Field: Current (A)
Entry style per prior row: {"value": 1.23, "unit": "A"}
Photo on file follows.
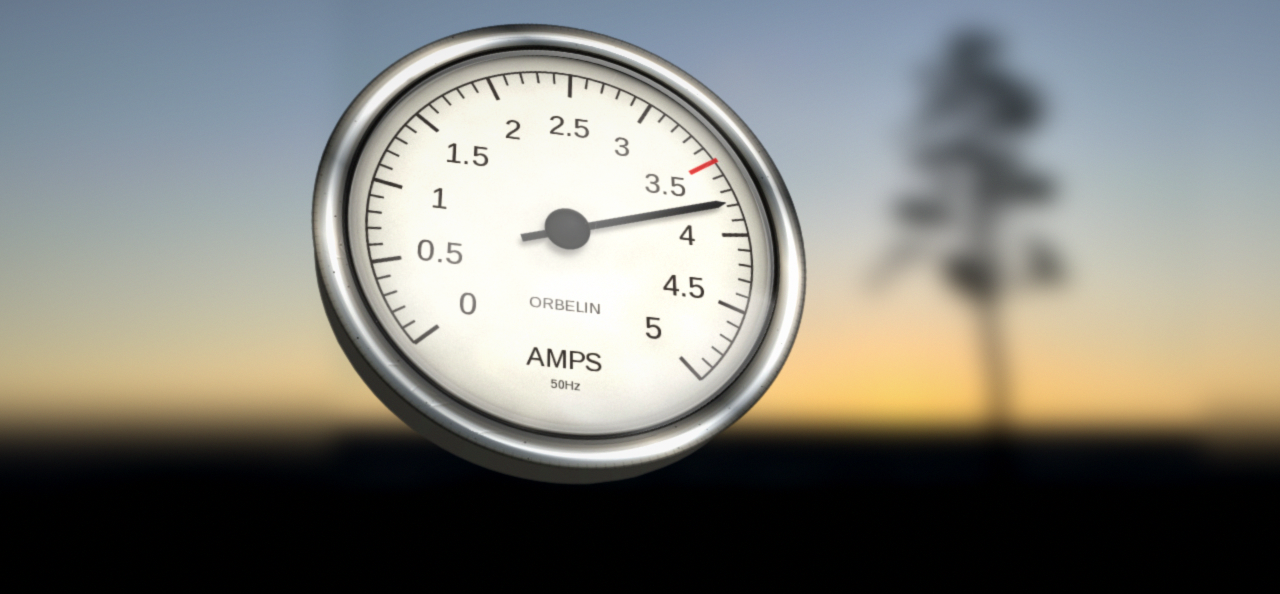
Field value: {"value": 3.8, "unit": "A"}
